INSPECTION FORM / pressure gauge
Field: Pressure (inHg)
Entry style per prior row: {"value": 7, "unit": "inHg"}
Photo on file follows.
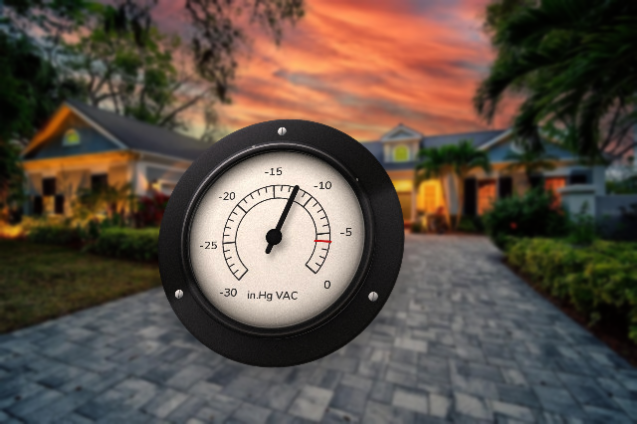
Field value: {"value": -12, "unit": "inHg"}
